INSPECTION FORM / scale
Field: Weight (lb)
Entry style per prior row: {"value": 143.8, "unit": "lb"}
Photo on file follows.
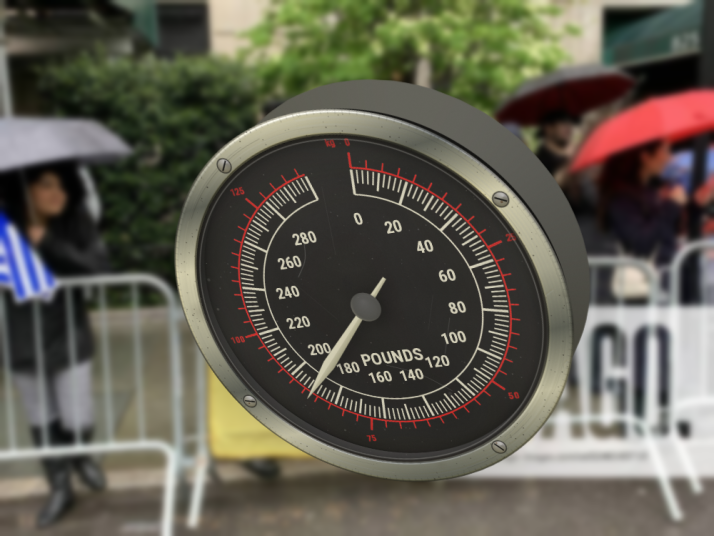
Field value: {"value": 190, "unit": "lb"}
